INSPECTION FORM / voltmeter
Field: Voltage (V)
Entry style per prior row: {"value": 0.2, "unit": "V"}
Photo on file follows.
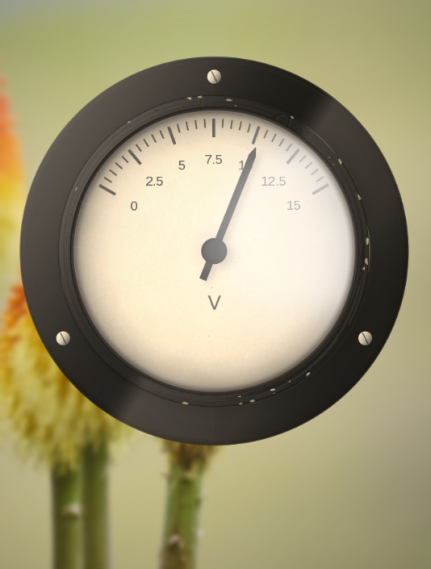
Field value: {"value": 10.25, "unit": "V"}
